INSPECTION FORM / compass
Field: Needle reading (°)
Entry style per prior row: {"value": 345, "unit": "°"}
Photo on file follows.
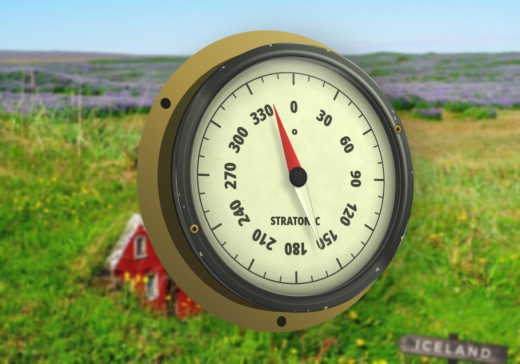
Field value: {"value": 340, "unit": "°"}
